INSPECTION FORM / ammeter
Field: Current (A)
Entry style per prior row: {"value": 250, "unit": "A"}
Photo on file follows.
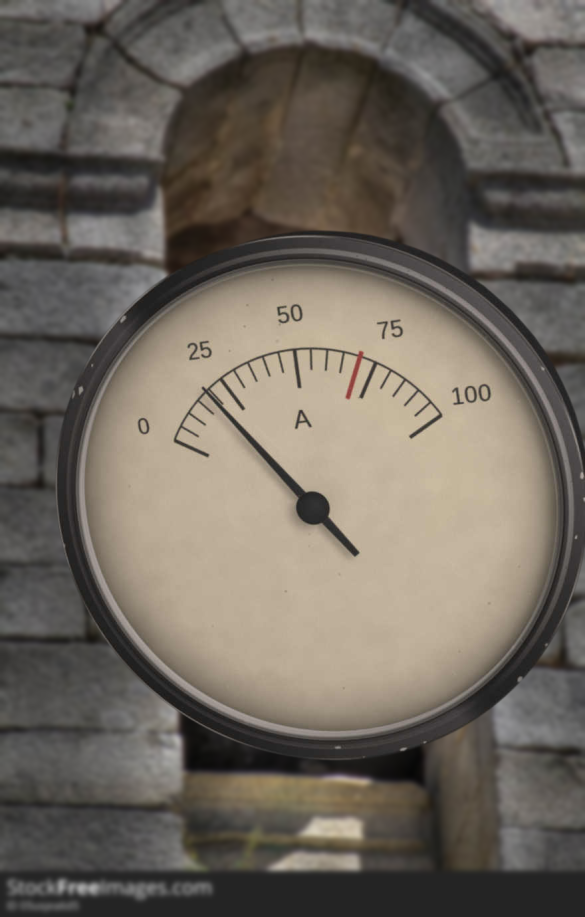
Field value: {"value": 20, "unit": "A"}
